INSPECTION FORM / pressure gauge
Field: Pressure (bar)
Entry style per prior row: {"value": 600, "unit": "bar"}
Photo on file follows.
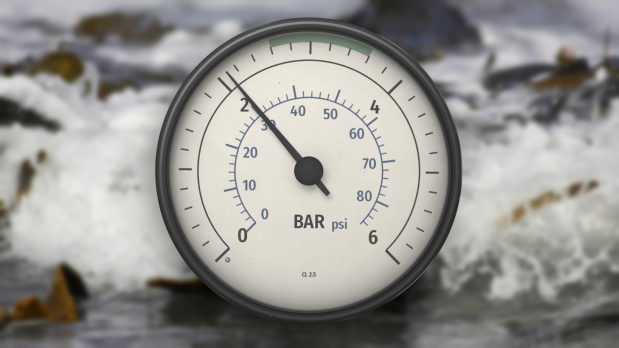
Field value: {"value": 2.1, "unit": "bar"}
